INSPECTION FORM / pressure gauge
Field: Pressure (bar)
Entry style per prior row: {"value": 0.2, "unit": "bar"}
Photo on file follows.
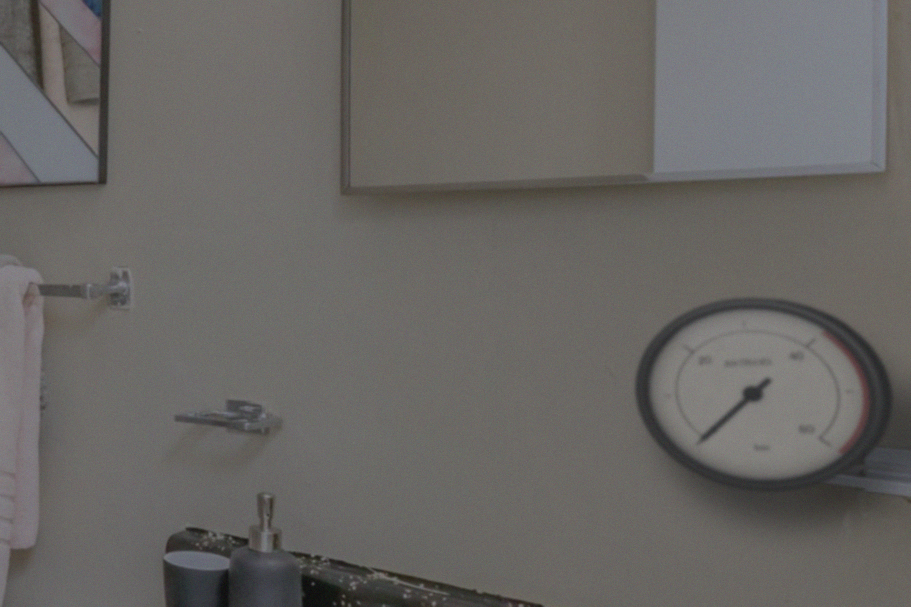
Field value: {"value": 0, "unit": "bar"}
